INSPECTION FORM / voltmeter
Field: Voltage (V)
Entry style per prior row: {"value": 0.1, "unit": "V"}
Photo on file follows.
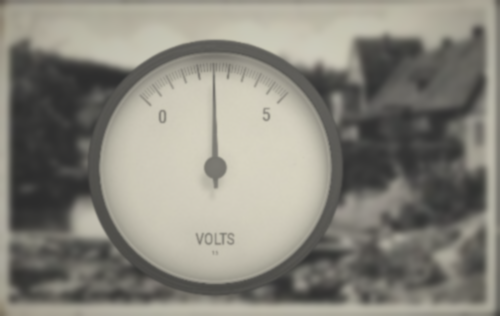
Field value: {"value": 2.5, "unit": "V"}
